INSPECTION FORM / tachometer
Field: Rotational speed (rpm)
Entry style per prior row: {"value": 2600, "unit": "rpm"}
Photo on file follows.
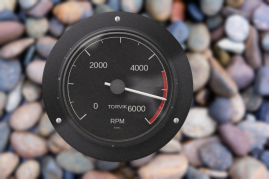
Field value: {"value": 5250, "unit": "rpm"}
